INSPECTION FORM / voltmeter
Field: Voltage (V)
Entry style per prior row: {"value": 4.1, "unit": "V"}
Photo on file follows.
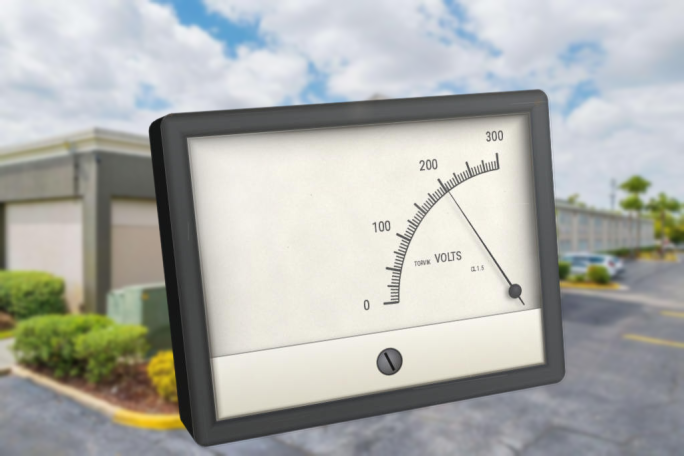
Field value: {"value": 200, "unit": "V"}
